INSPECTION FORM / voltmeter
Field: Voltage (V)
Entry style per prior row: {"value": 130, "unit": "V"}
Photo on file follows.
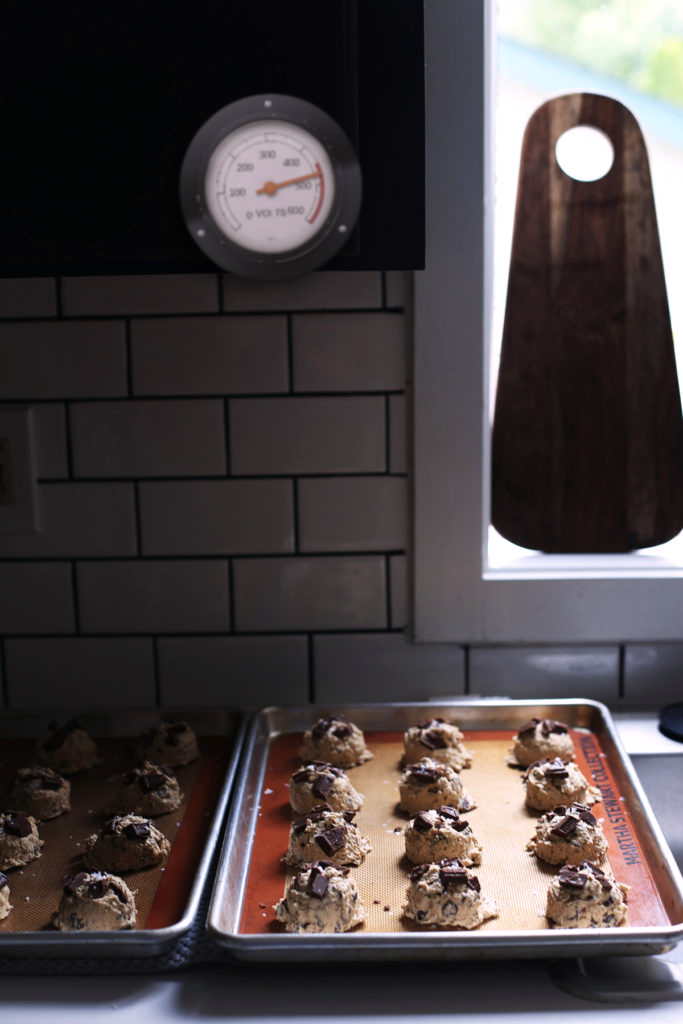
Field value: {"value": 475, "unit": "V"}
